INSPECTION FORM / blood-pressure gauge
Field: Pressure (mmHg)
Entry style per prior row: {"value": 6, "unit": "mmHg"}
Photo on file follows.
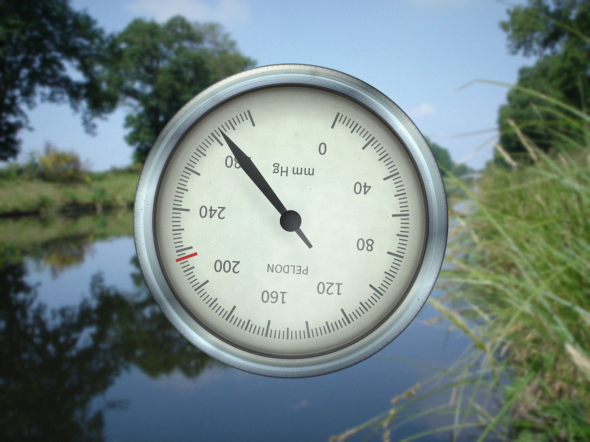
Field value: {"value": 284, "unit": "mmHg"}
